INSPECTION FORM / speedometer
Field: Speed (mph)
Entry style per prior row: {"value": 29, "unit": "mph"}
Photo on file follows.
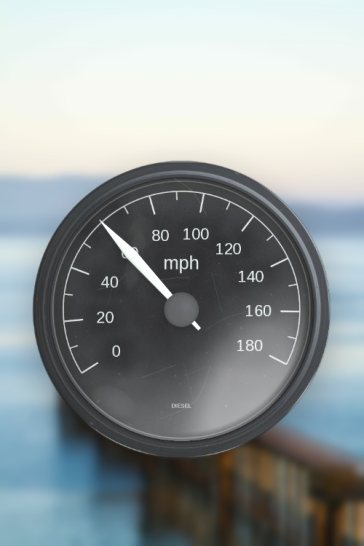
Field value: {"value": 60, "unit": "mph"}
